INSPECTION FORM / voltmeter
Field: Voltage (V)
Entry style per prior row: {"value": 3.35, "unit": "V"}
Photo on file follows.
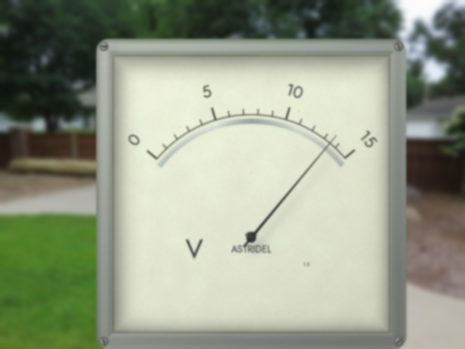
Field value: {"value": 13.5, "unit": "V"}
